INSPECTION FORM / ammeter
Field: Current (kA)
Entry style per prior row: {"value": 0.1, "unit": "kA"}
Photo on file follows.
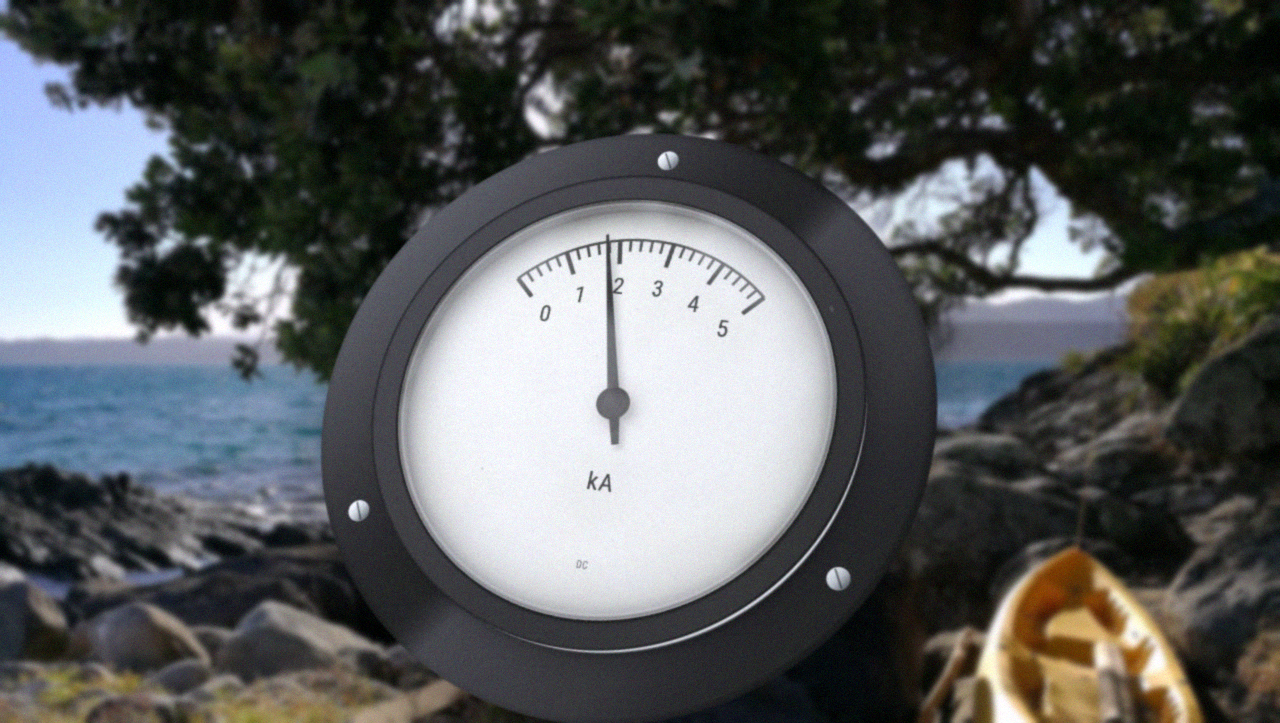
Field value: {"value": 1.8, "unit": "kA"}
